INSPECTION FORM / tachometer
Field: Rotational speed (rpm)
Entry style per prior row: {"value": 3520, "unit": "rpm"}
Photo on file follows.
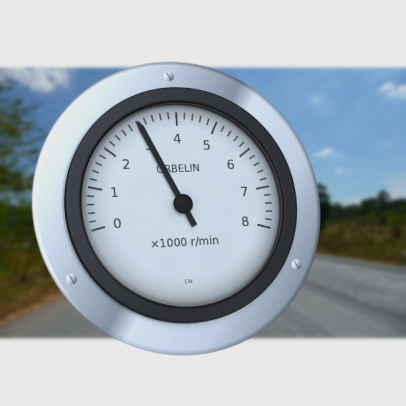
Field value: {"value": 3000, "unit": "rpm"}
